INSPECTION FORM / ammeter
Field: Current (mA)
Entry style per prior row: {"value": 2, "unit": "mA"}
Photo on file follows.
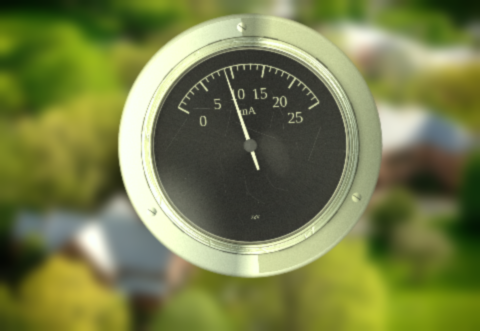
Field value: {"value": 9, "unit": "mA"}
